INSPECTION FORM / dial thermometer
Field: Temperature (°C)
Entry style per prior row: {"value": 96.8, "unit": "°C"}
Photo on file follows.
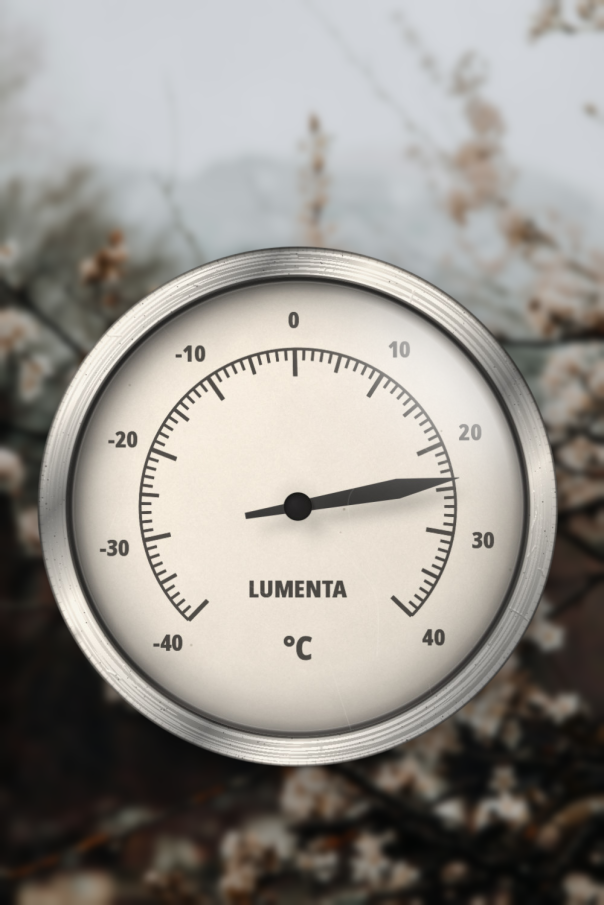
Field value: {"value": 24, "unit": "°C"}
